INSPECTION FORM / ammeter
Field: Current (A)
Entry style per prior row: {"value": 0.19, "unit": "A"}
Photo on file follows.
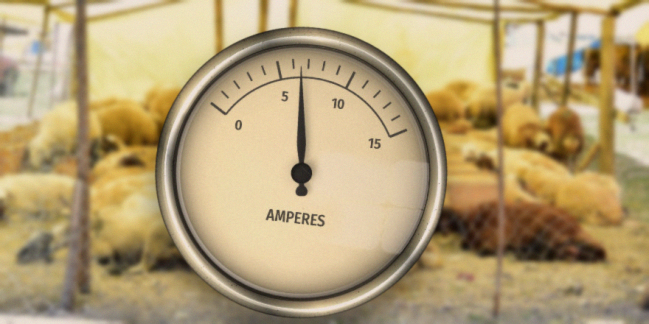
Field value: {"value": 6.5, "unit": "A"}
